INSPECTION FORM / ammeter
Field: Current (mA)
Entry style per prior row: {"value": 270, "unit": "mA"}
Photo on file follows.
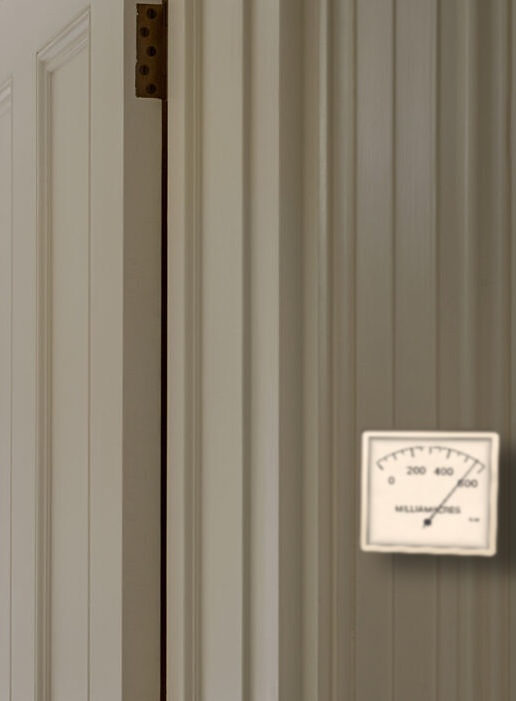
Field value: {"value": 550, "unit": "mA"}
